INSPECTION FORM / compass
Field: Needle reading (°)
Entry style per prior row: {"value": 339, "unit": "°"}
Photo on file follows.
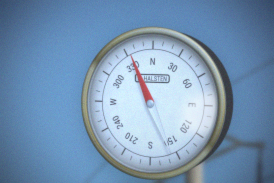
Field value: {"value": 335, "unit": "°"}
